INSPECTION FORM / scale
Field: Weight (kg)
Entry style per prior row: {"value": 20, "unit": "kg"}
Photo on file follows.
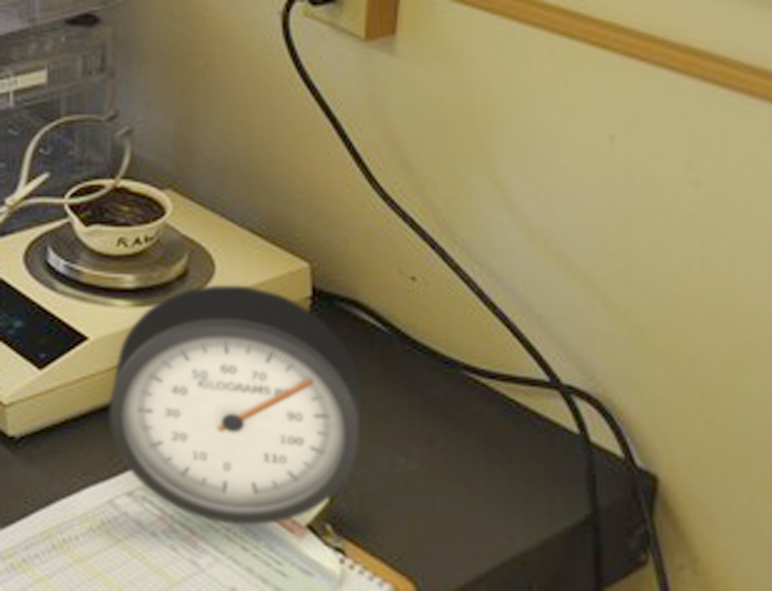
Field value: {"value": 80, "unit": "kg"}
